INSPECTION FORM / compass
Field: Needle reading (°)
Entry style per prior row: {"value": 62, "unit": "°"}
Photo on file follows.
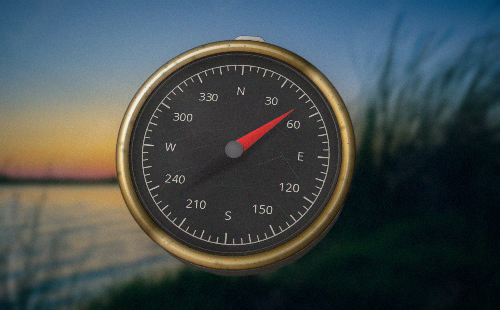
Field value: {"value": 50, "unit": "°"}
